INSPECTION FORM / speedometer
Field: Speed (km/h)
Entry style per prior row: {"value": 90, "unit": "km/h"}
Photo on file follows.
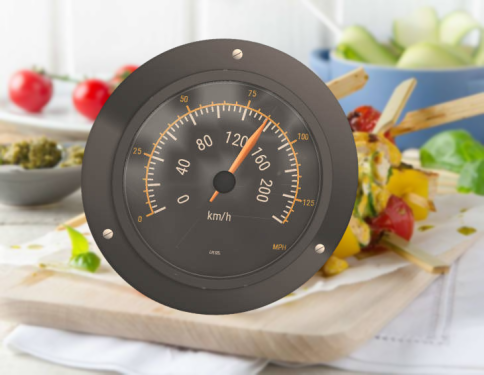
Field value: {"value": 136, "unit": "km/h"}
